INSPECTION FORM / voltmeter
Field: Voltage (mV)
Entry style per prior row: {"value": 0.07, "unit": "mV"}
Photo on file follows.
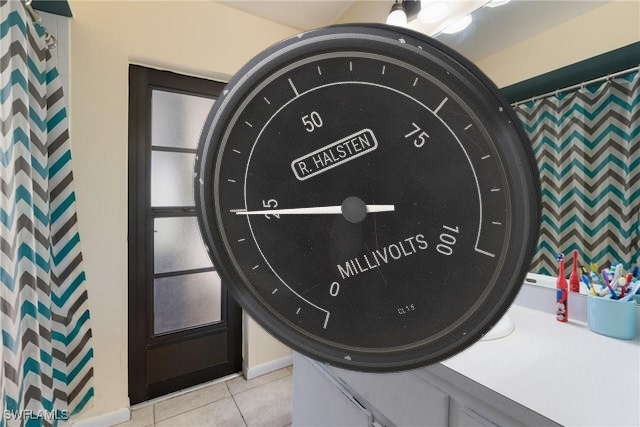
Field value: {"value": 25, "unit": "mV"}
